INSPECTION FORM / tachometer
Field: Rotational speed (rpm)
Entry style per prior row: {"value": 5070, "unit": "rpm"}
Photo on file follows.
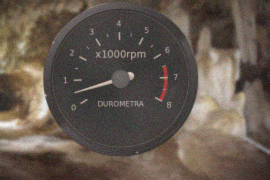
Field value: {"value": 500, "unit": "rpm"}
